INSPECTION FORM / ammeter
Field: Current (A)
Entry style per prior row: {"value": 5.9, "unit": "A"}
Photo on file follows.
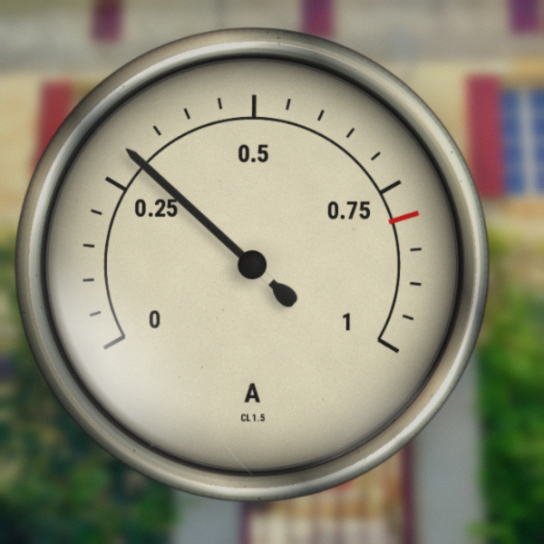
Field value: {"value": 0.3, "unit": "A"}
